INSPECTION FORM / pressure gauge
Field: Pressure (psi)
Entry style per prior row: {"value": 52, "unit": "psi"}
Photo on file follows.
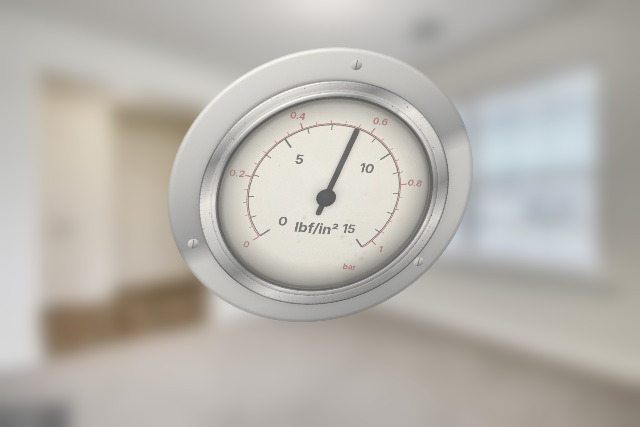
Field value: {"value": 8, "unit": "psi"}
